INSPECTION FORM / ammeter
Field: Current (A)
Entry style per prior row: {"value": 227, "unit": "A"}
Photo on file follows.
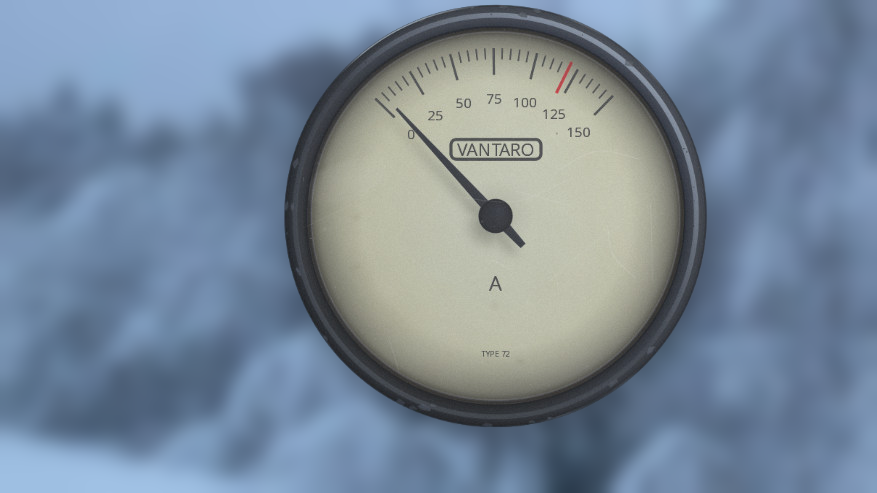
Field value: {"value": 5, "unit": "A"}
